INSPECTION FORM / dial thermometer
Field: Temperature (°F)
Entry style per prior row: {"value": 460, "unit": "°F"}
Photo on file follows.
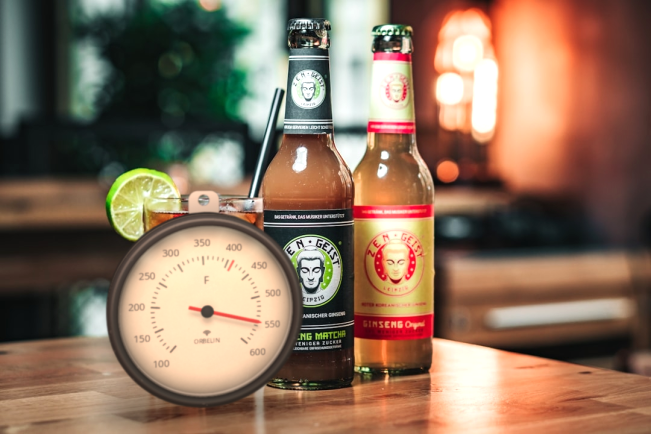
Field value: {"value": 550, "unit": "°F"}
